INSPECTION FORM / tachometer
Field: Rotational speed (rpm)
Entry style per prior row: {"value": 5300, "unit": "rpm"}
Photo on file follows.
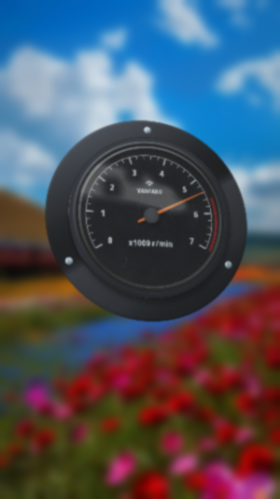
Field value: {"value": 5400, "unit": "rpm"}
